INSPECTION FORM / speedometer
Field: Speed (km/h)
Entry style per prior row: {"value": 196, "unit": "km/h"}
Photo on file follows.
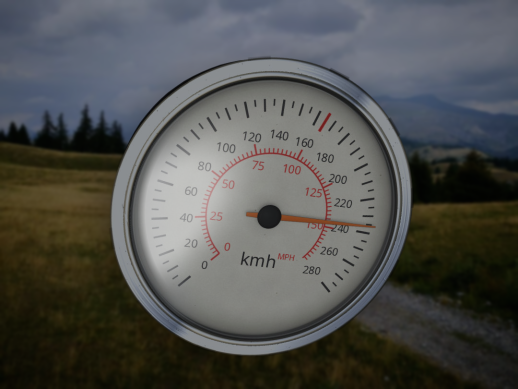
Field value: {"value": 235, "unit": "km/h"}
